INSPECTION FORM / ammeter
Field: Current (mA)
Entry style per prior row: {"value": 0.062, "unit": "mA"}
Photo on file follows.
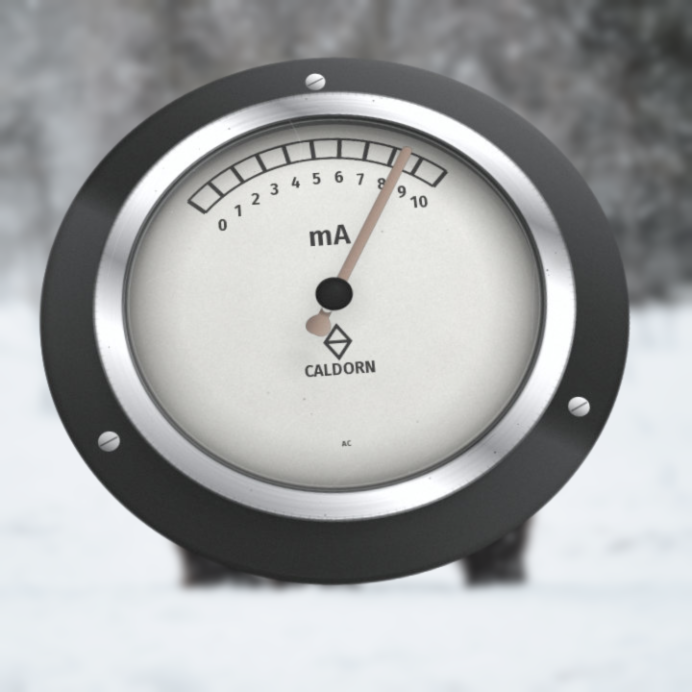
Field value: {"value": 8.5, "unit": "mA"}
